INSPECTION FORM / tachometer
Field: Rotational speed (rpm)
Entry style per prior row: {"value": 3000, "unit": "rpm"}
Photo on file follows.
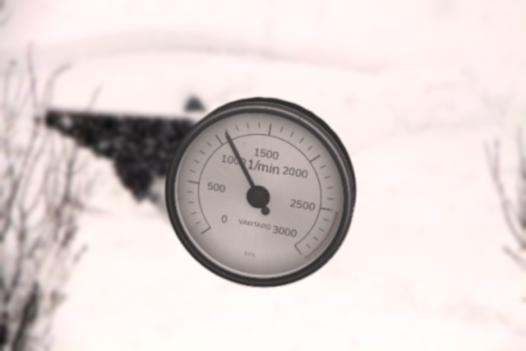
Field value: {"value": 1100, "unit": "rpm"}
